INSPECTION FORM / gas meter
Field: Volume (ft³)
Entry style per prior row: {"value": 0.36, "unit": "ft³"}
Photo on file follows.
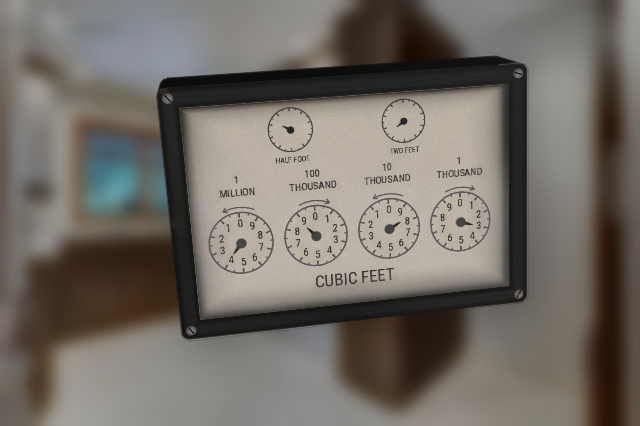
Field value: {"value": 388300, "unit": "ft³"}
